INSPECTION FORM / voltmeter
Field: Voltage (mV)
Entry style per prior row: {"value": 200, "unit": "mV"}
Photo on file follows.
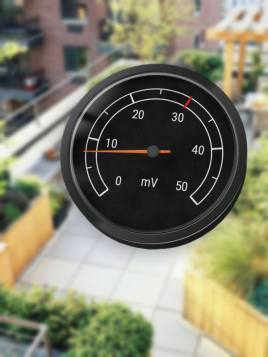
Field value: {"value": 7.5, "unit": "mV"}
